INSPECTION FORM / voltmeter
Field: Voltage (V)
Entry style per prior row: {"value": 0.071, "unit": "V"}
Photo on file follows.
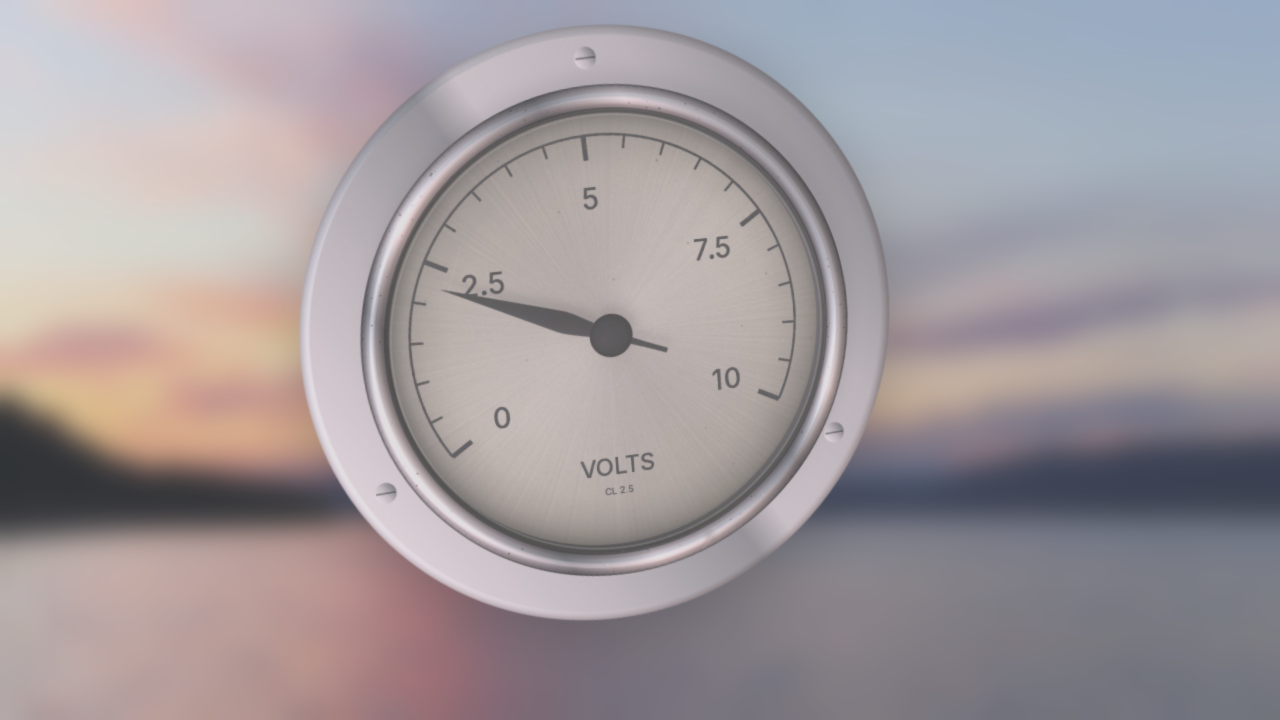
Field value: {"value": 2.25, "unit": "V"}
